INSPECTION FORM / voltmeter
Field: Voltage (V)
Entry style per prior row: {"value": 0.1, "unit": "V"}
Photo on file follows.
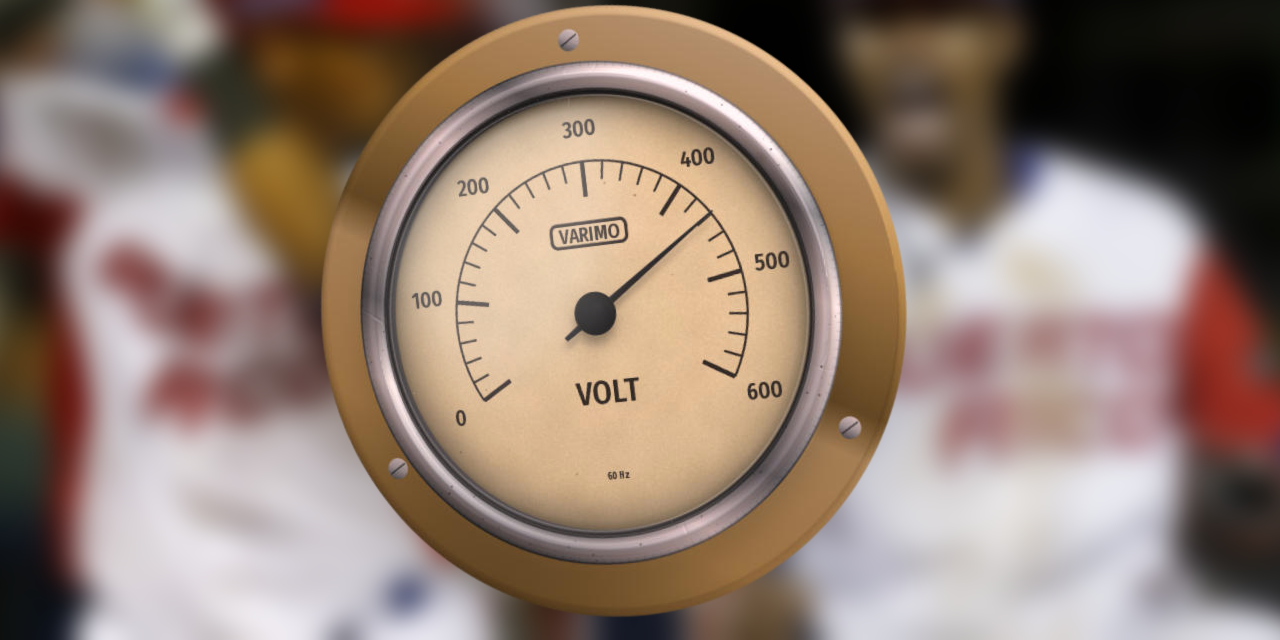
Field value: {"value": 440, "unit": "V"}
